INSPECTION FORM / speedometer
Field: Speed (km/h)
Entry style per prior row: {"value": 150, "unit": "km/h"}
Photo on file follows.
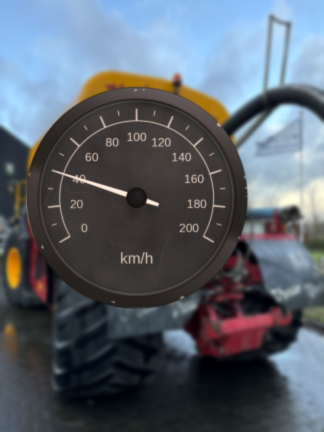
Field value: {"value": 40, "unit": "km/h"}
